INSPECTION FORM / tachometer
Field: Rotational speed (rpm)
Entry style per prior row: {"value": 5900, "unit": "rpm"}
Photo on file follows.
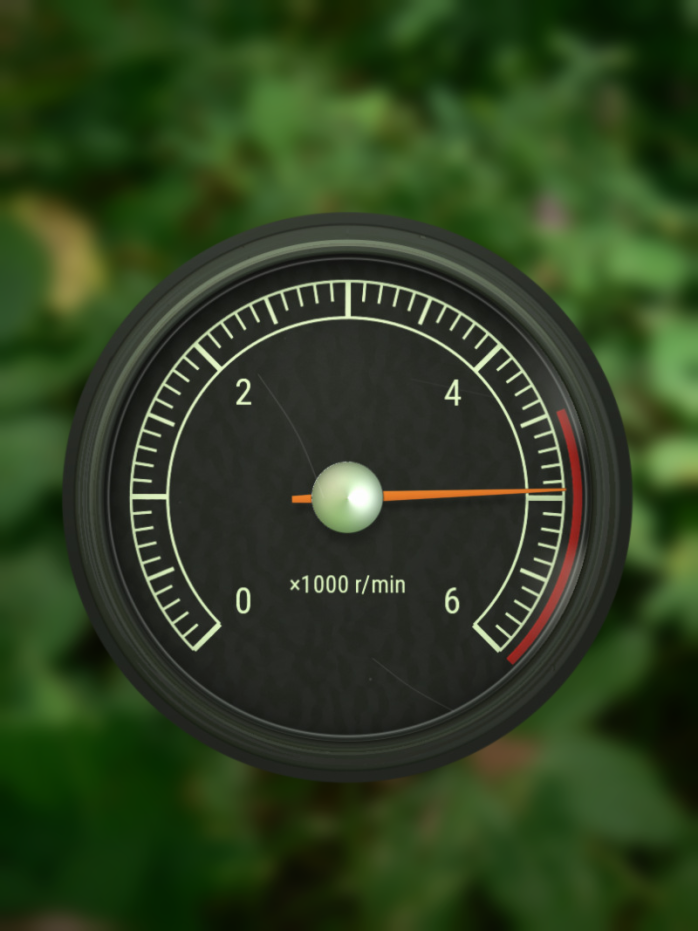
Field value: {"value": 4950, "unit": "rpm"}
